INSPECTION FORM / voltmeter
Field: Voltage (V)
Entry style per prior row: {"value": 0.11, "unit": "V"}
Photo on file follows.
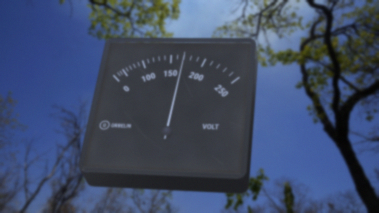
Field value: {"value": 170, "unit": "V"}
